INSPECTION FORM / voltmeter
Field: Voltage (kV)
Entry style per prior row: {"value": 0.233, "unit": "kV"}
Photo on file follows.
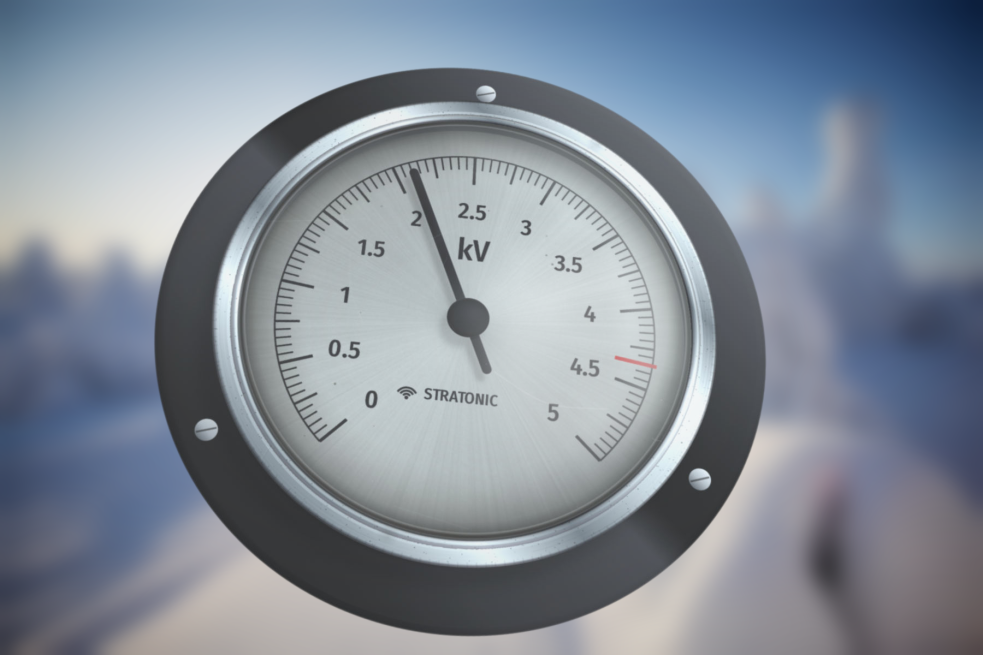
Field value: {"value": 2.1, "unit": "kV"}
